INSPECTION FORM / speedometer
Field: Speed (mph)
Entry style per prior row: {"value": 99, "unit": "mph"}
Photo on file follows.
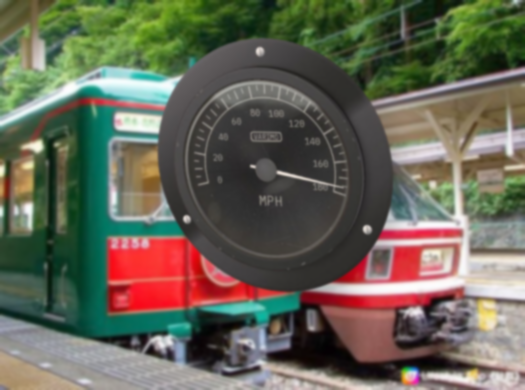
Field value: {"value": 175, "unit": "mph"}
